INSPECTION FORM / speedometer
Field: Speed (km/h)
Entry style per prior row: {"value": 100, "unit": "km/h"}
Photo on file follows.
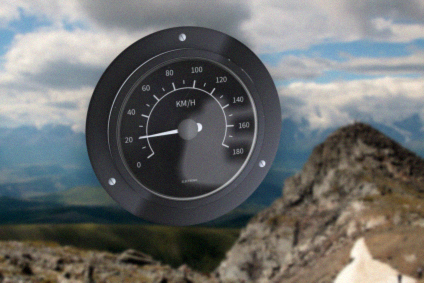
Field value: {"value": 20, "unit": "km/h"}
